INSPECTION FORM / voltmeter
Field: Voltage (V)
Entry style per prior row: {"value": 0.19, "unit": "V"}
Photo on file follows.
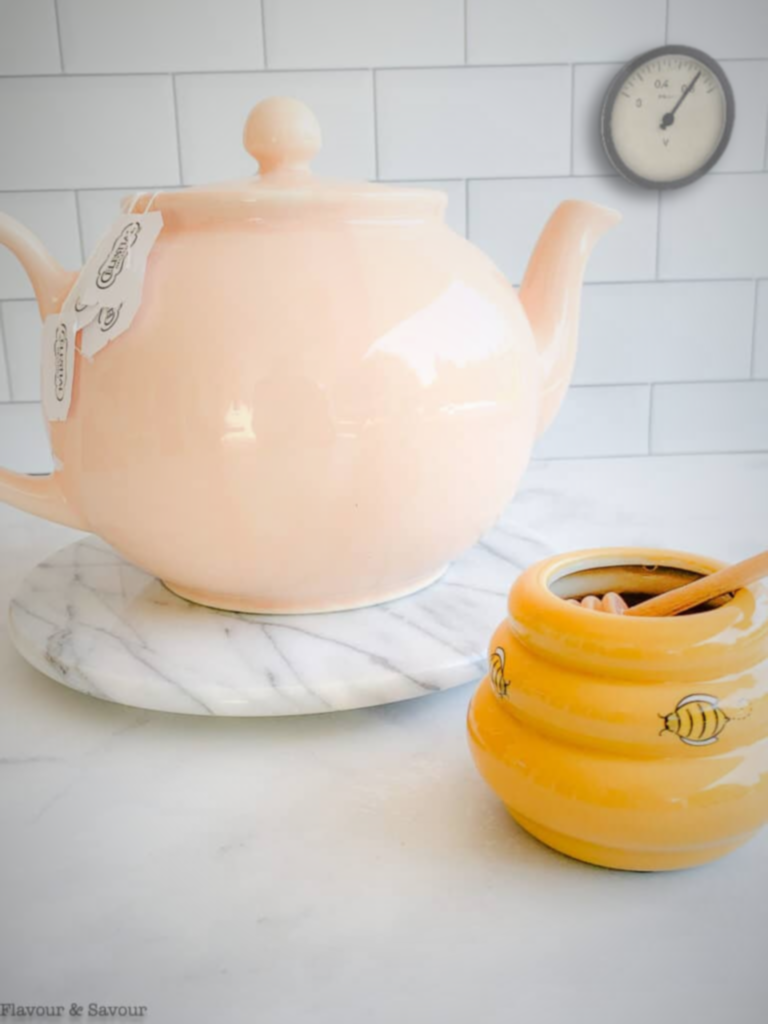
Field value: {"value": 0.8, "unit": "V"}
